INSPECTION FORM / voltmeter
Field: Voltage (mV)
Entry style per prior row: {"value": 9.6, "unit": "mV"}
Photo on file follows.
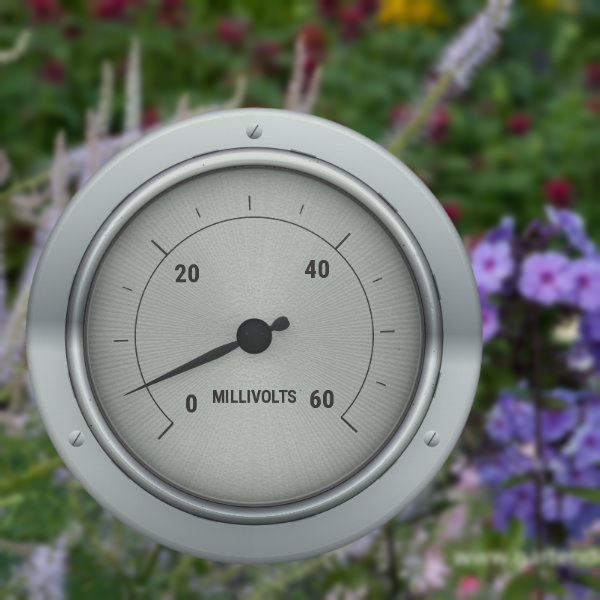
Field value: {"value": 5, "unit": "mV"}
